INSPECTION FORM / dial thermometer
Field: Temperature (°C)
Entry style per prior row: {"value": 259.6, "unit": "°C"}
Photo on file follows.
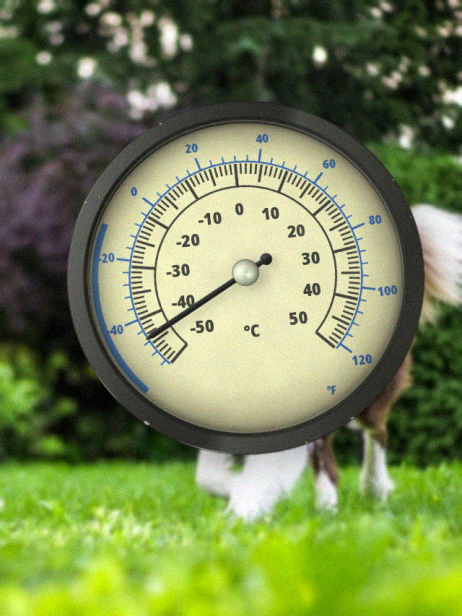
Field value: {"value": -44, "unit": "°C"}
